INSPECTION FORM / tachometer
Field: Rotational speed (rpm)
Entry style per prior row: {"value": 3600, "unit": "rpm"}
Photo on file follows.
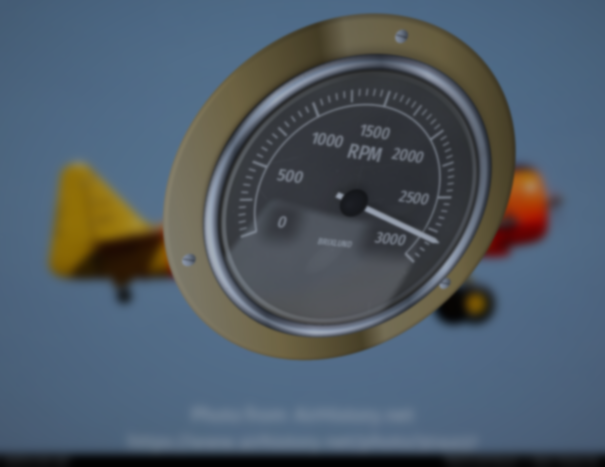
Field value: {"value": 2800, "unit": "rpm"}
